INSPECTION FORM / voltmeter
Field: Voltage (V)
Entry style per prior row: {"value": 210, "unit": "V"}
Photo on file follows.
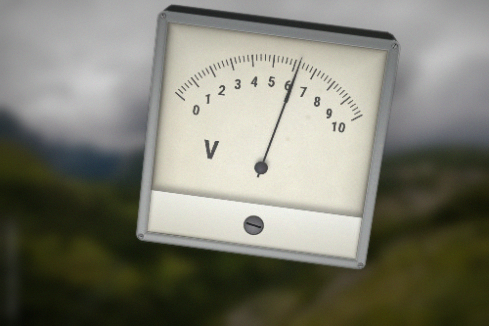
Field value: {"value": 6.2, "unit": "V"}
